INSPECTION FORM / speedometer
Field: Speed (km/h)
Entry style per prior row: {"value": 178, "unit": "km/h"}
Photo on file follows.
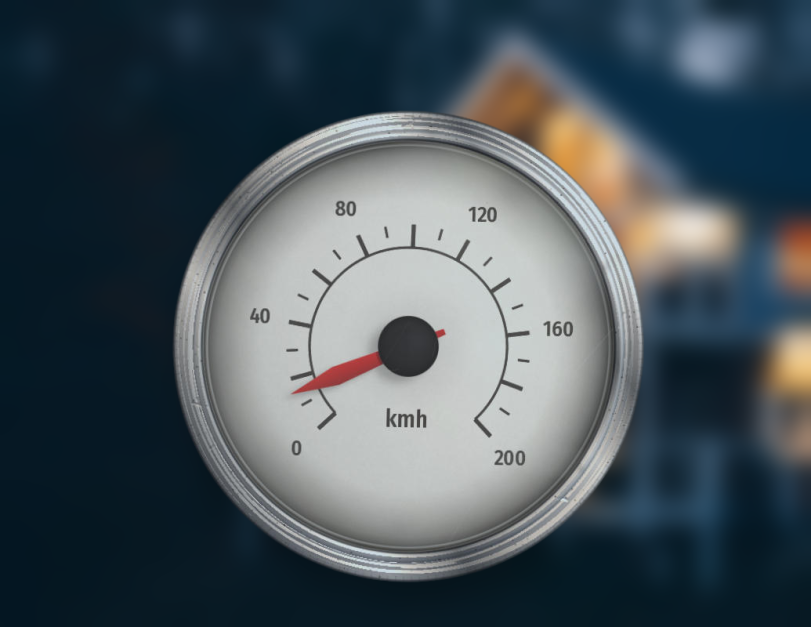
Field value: {"value": 15, "unit": "km/h"}
